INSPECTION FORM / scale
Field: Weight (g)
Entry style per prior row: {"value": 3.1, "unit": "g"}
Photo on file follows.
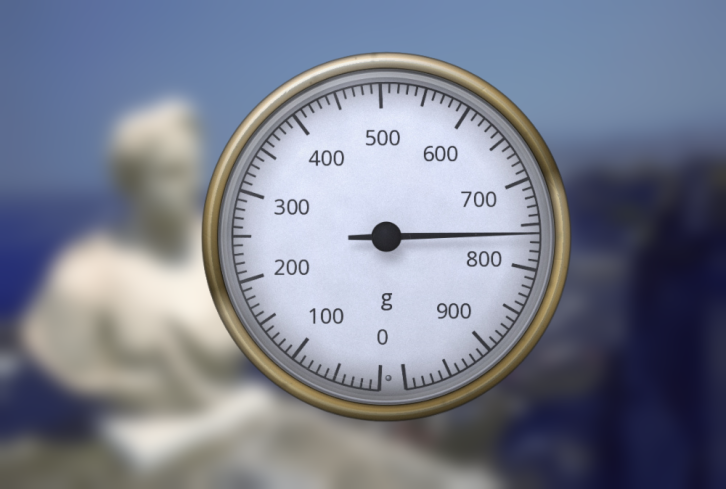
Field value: {"value": 760, "unit": "g"}
